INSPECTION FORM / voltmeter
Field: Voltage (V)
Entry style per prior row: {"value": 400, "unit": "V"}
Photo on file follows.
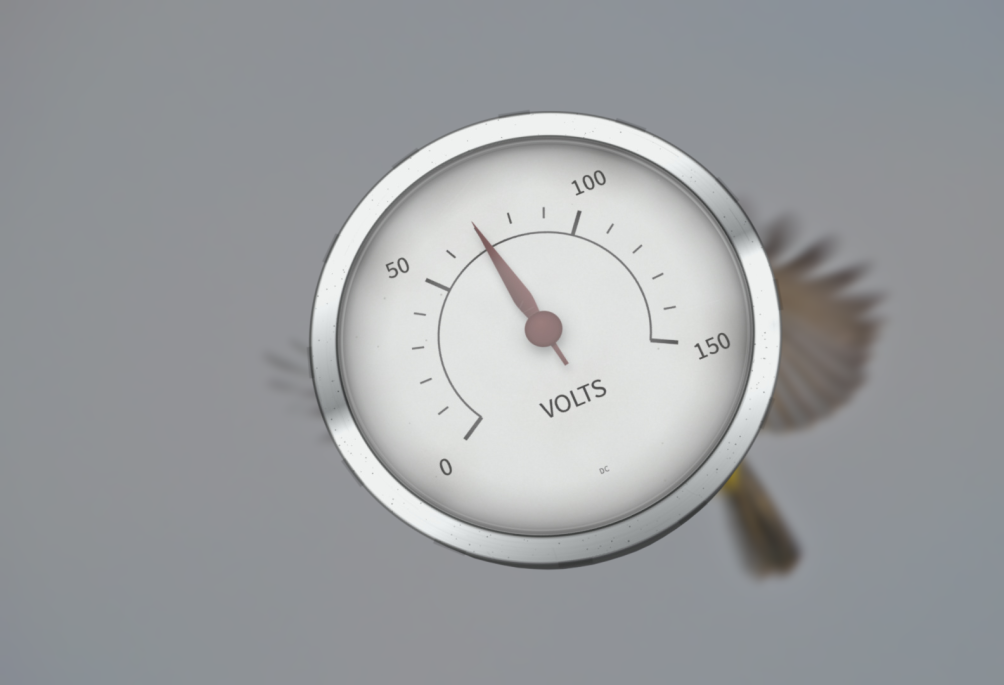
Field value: {"value": 70, "unit": "V"}
